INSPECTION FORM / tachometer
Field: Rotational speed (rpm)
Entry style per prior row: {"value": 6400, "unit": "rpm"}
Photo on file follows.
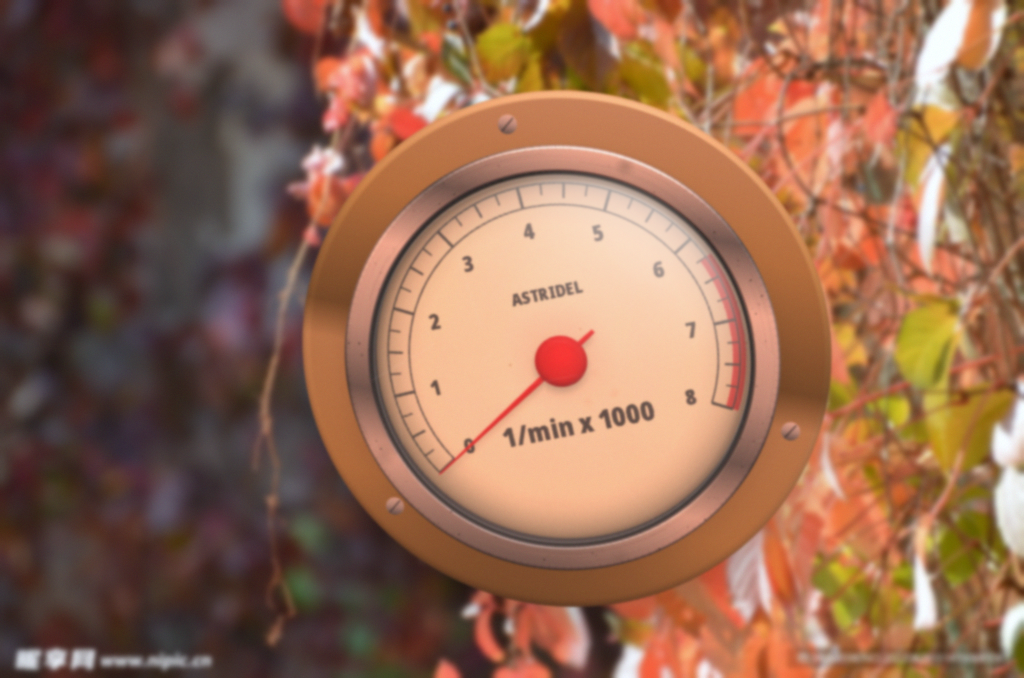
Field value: {"value": 0, "unit": "rpm"}
